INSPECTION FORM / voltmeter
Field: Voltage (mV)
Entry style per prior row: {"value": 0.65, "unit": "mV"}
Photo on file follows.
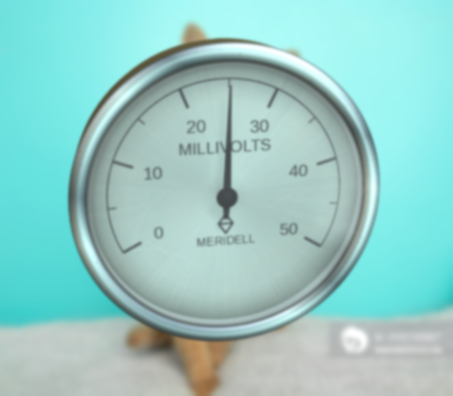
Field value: {"value": 25, "unit": "mV"}
